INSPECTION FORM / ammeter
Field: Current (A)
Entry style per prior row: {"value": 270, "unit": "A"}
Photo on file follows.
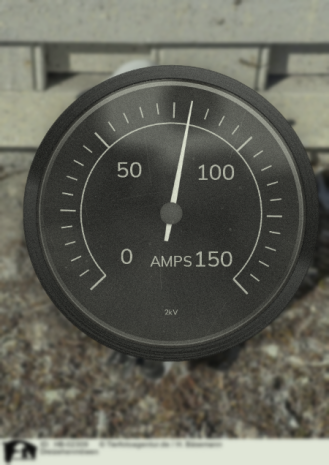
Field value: {"value": 80, "unit": "A"}
